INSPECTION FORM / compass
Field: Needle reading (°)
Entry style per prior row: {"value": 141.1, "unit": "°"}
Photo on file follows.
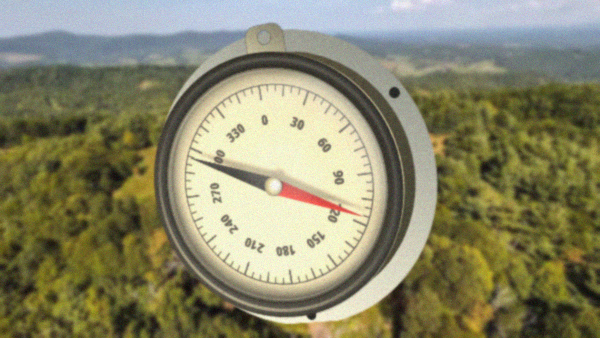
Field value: {"value": 115, "unit": "°"}
